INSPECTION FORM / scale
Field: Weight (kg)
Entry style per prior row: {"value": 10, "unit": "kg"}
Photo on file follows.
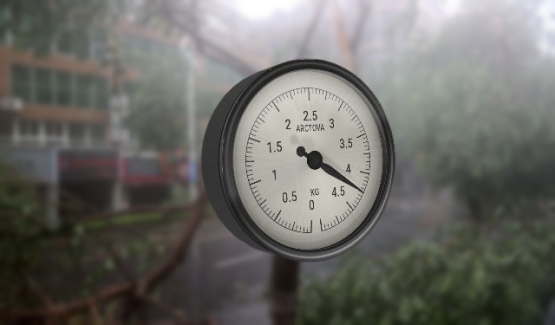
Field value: {"value": 4.25, "unit": "kg"}
